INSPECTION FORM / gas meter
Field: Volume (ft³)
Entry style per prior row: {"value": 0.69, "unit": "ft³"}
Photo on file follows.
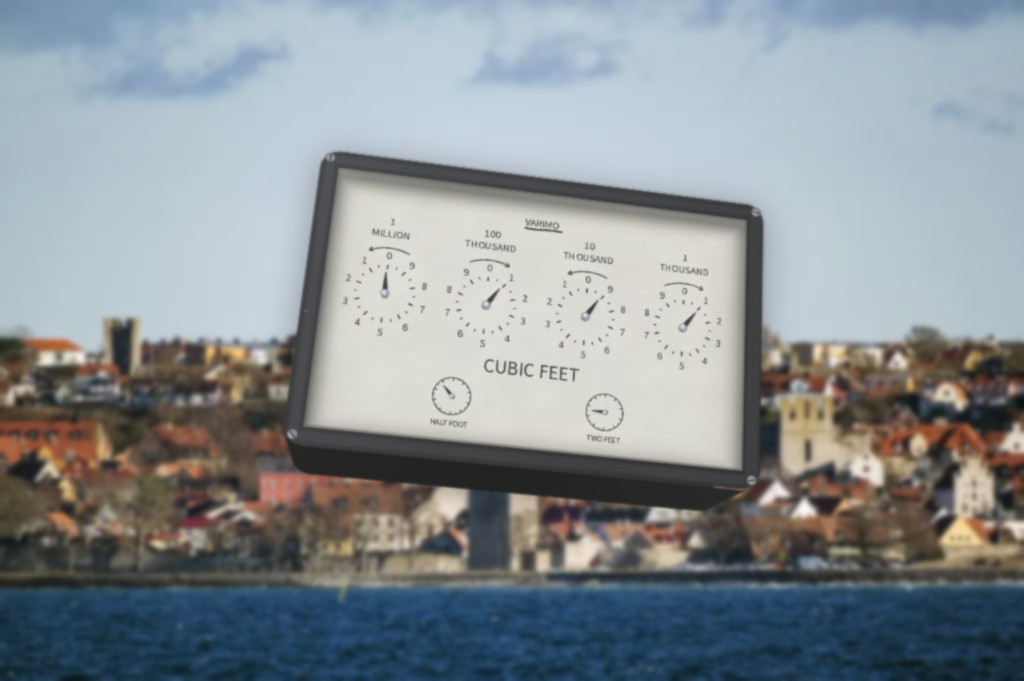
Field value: {"value": 9100, "unit": "ft³"}
